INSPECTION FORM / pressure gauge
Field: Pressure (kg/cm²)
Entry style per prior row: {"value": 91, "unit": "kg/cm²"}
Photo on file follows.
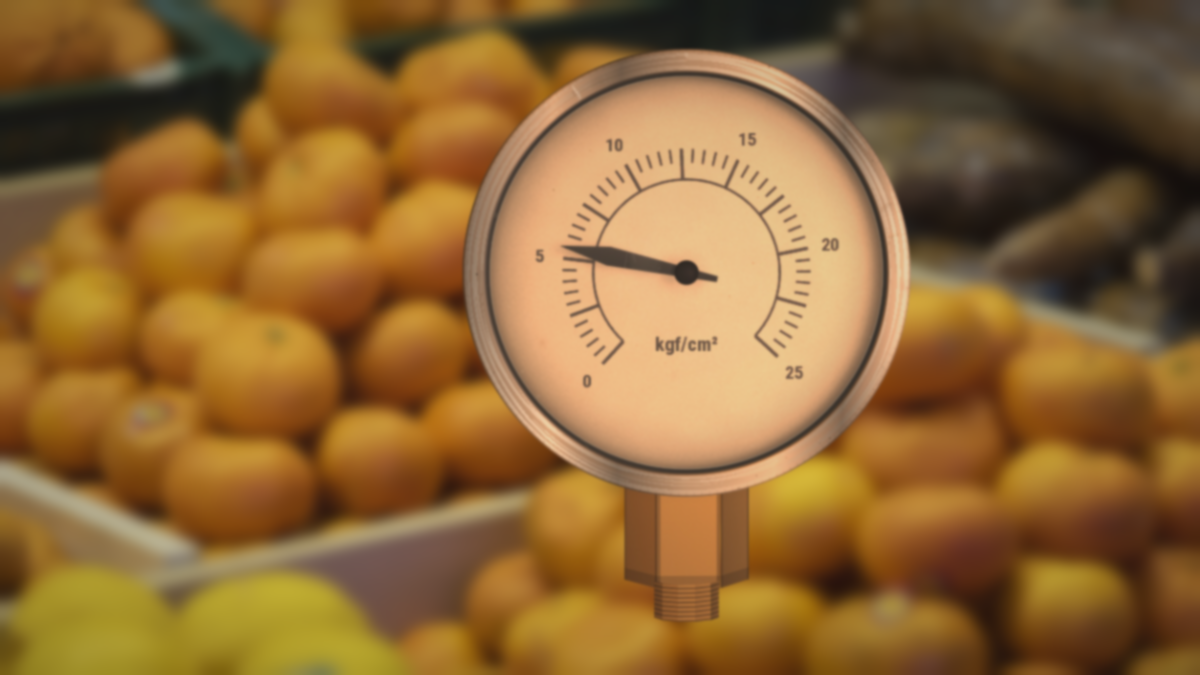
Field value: {"value": 5.5, "unit": "kg/cm²"}
